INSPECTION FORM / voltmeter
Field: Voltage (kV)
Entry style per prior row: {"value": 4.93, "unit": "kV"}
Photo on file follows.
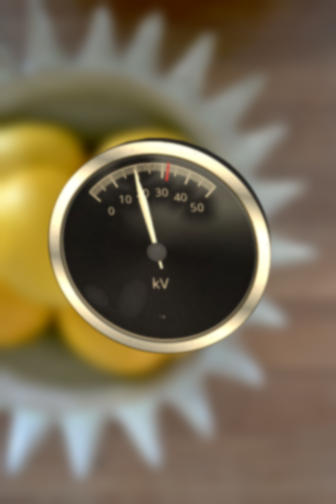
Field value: {"value": 20, "unit": "kV"}
